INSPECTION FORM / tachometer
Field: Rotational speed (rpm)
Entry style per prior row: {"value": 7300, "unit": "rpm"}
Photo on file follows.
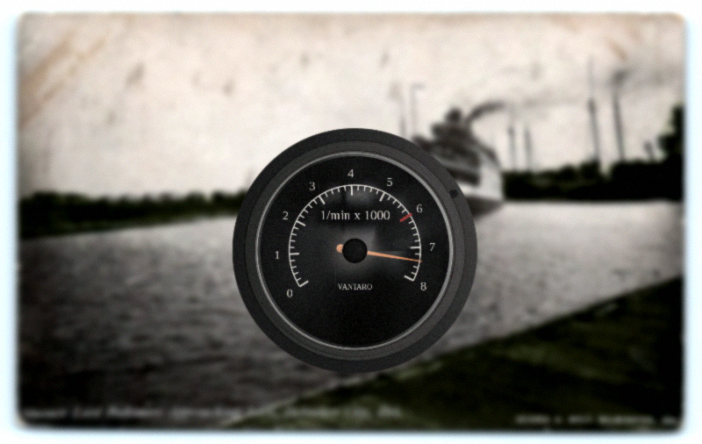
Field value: {"value": 7400, "unit": "rpm"}
